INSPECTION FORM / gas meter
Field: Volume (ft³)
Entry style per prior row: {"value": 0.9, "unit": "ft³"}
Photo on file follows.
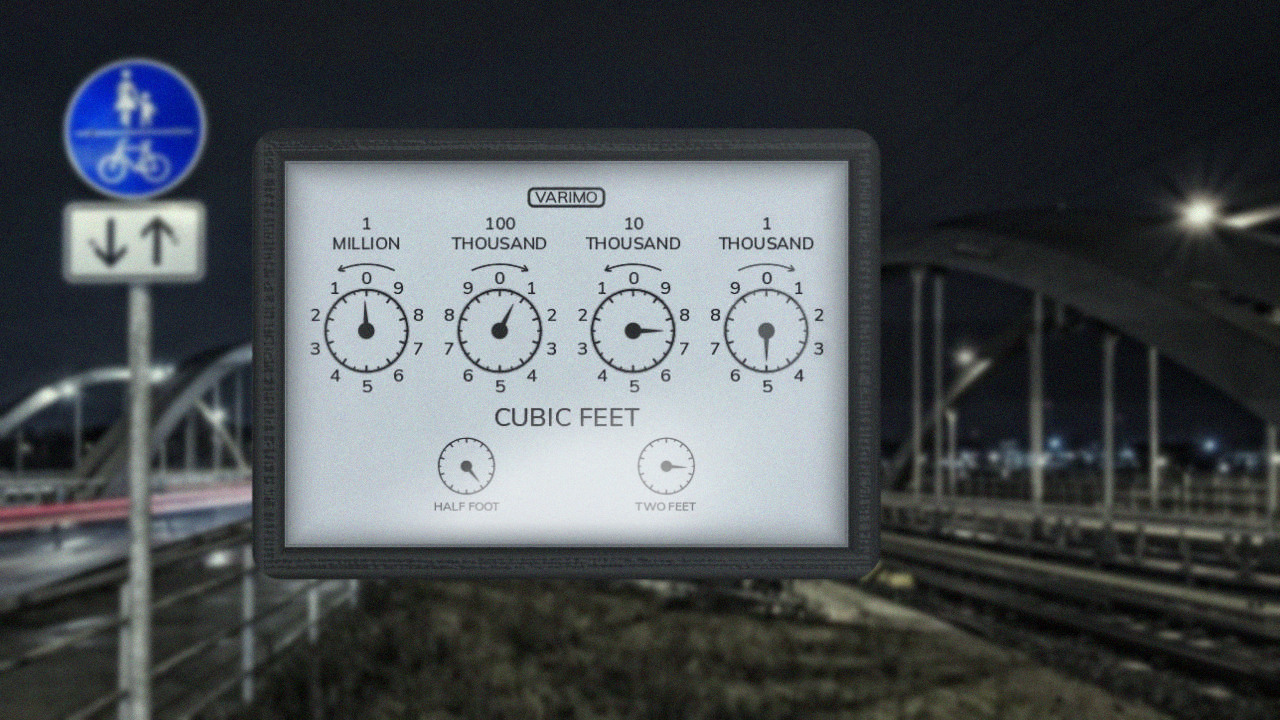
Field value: {"value": 7500, "unit": "ft³"}
